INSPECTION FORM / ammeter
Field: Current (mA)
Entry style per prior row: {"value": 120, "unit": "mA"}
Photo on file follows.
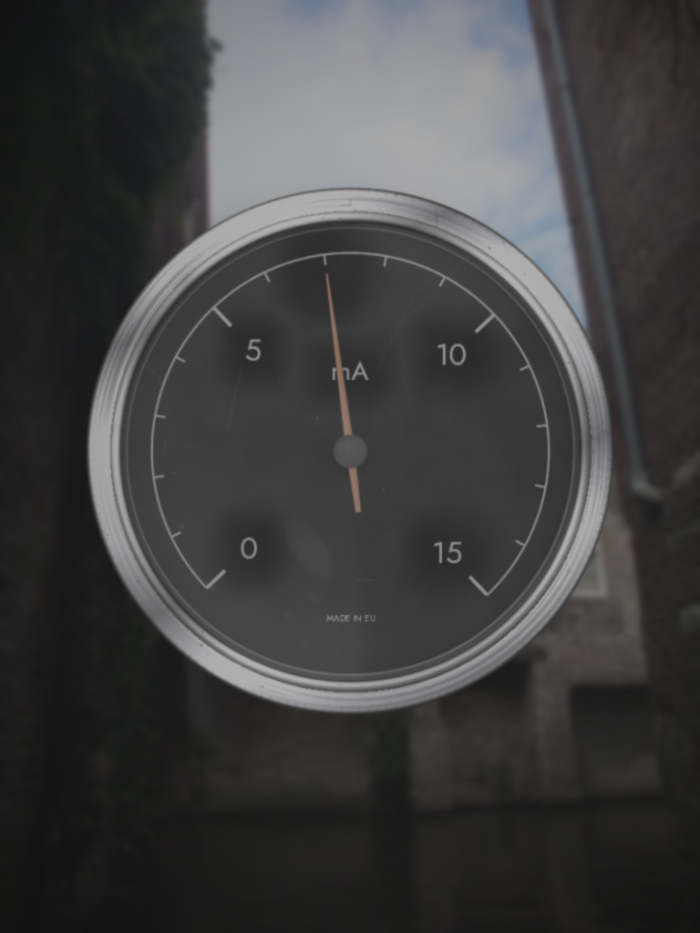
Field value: {"value": 7, "unit": "mA"}
